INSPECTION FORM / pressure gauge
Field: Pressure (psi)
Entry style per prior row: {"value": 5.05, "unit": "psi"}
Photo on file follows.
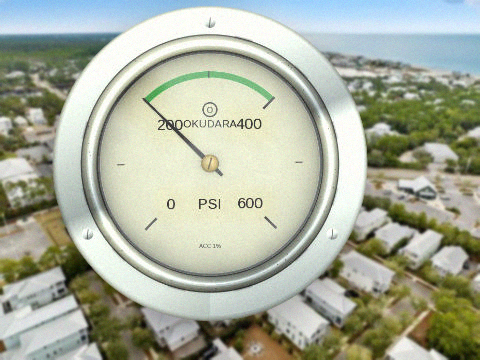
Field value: {"value": 200, "unit": "psi"}
